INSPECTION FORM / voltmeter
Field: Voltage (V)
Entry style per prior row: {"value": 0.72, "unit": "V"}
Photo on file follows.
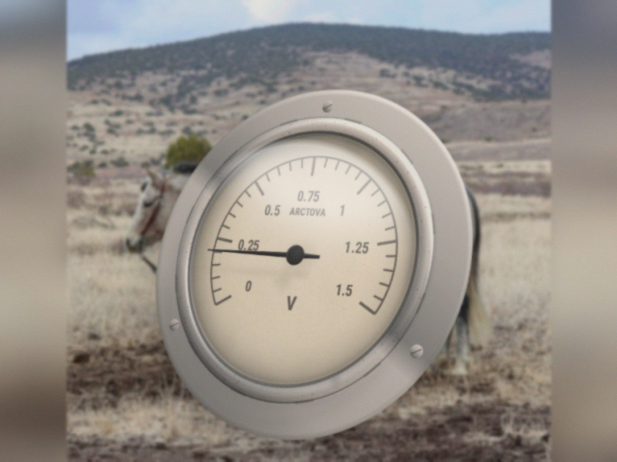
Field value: {"value": 0.2, "unit": "V"}
